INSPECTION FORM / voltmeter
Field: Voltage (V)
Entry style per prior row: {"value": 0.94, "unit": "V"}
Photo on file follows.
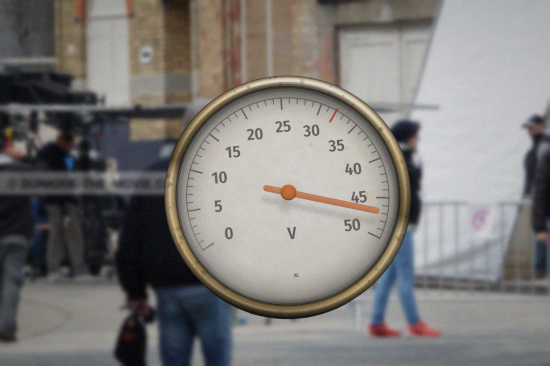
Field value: {"value": 47, "unit": "V"}
